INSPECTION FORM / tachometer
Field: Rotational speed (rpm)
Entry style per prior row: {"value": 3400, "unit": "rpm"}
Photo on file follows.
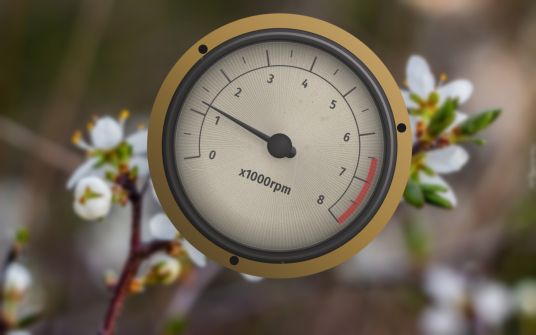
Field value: {"value": 1250, "unit": "rpm"}
